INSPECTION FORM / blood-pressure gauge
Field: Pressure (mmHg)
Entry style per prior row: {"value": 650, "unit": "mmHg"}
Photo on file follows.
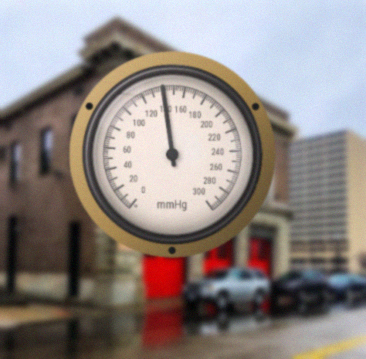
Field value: {"value": 140, "unit": "mmHg"}
